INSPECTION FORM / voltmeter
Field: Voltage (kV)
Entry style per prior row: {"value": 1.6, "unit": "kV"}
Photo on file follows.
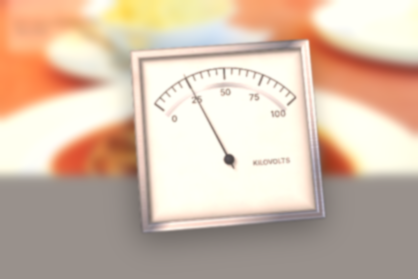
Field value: {"value": 25, "unit": "kV"}
